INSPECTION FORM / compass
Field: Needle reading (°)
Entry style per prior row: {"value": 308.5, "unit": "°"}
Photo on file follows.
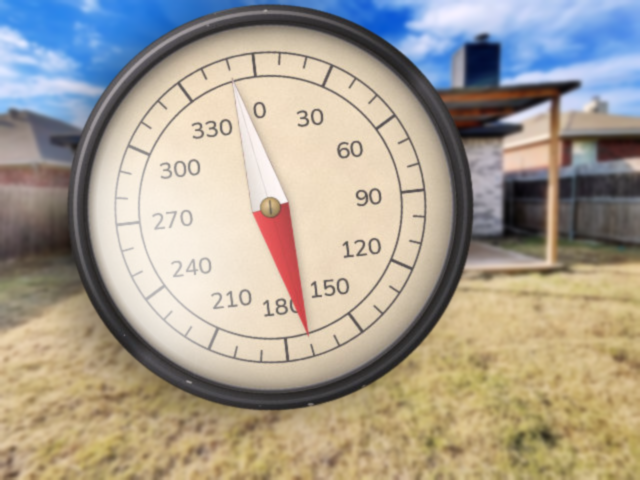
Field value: {"value": 170, "unit": "°"}
